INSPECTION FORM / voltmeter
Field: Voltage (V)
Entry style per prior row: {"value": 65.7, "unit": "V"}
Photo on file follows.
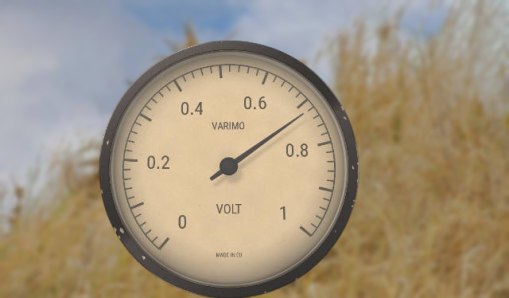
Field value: {"value": 0.72, "unit": "V"}
